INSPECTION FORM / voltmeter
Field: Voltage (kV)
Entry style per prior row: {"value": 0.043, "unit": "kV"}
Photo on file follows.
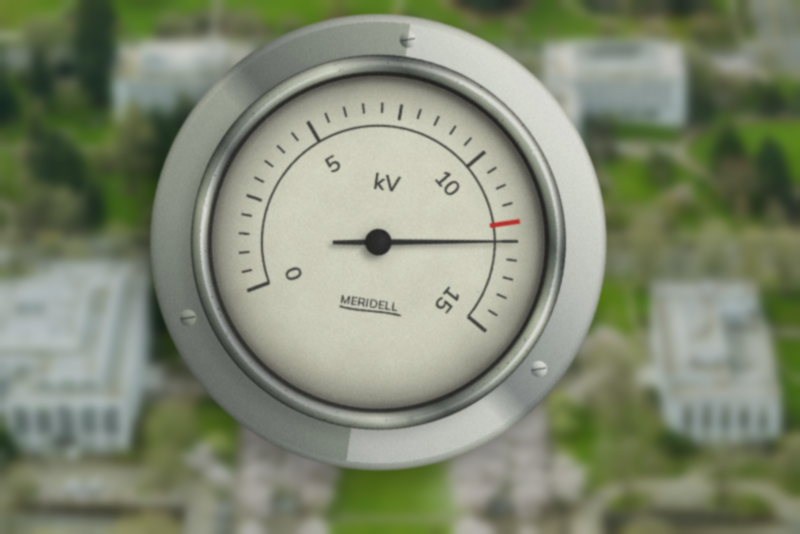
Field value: {"value": 12.5, "unit": "kV"}
